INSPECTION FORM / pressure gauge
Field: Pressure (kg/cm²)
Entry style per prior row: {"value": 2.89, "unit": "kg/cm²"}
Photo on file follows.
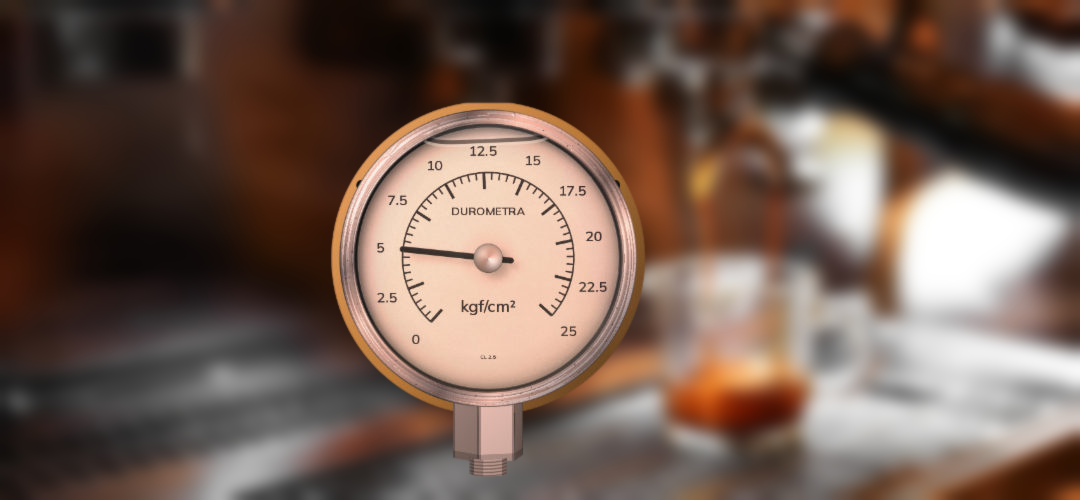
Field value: {"value": 5, "unit": "kg/cm²"}
